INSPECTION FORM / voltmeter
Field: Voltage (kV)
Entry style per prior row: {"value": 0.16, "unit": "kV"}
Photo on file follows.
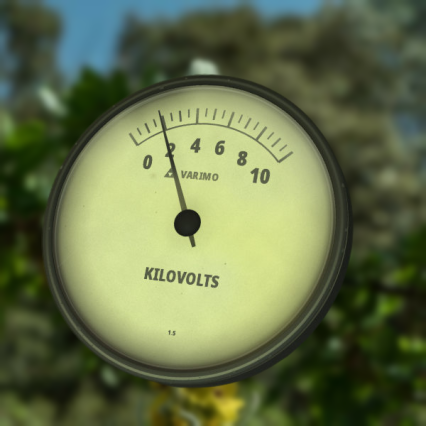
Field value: {"value": 2, "unit": "kV"}
